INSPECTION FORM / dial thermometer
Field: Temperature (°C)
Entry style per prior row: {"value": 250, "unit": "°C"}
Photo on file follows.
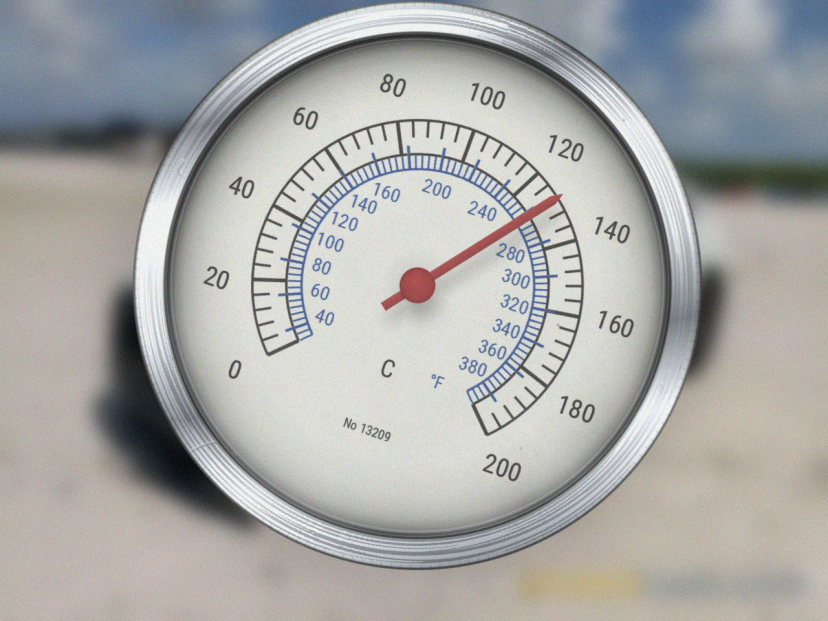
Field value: {"value": 128, "unit": "°C"}
